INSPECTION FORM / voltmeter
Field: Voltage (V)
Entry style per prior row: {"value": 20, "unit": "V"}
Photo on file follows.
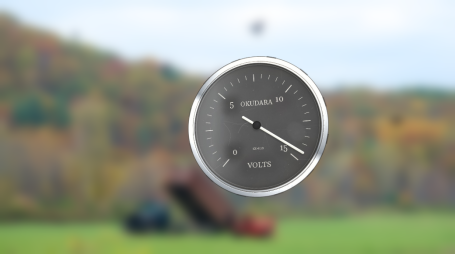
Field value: {"value": 14.5, "unit": "V"}
